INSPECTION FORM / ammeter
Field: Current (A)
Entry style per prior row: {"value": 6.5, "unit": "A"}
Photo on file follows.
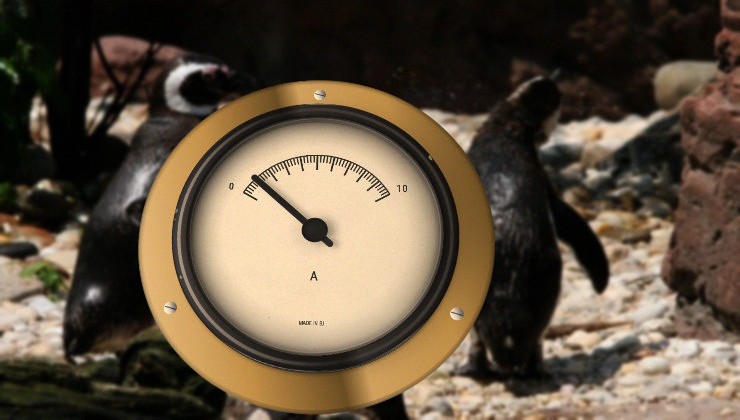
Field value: {"value": 1, "unit": "A"}
